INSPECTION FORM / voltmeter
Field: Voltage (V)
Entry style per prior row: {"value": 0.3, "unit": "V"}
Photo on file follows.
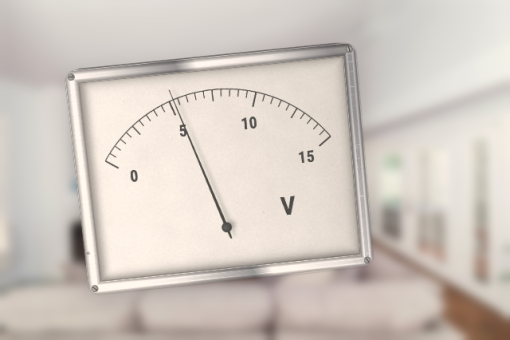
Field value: {"value": 5.25, "unit": "V"}
